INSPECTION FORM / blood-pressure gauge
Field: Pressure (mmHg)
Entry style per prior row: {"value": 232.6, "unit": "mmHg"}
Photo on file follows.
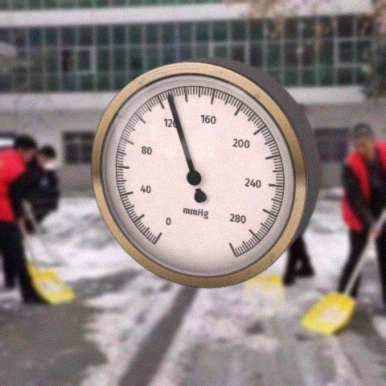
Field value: {"value": 130, "unit": "mmHg"}
